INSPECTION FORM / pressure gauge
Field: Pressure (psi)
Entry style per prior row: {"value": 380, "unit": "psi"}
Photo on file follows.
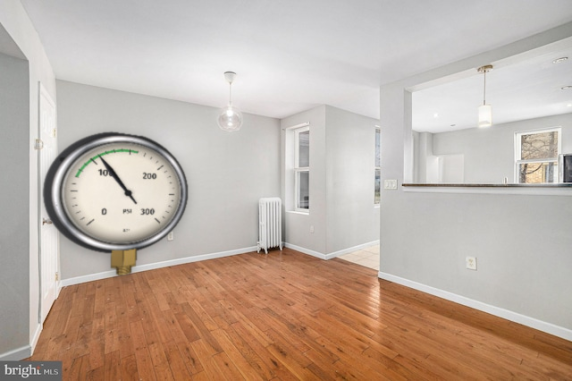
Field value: {"value": 110, "unit": "psi"}
